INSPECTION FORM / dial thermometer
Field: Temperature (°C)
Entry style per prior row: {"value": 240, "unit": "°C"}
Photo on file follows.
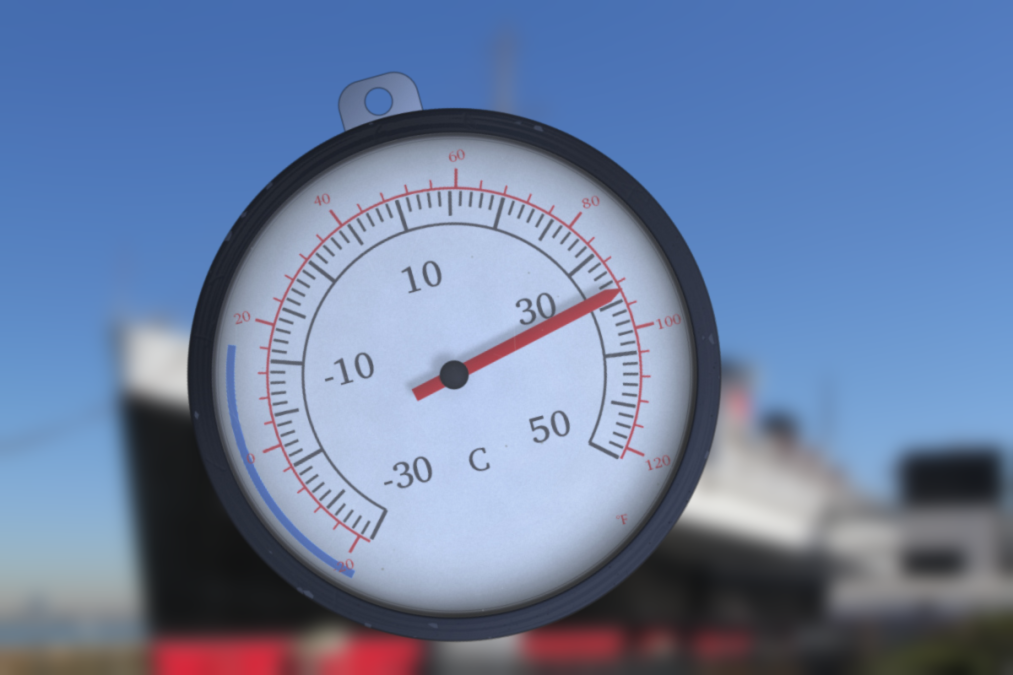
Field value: {"value": 34, "unit": "°C"}
